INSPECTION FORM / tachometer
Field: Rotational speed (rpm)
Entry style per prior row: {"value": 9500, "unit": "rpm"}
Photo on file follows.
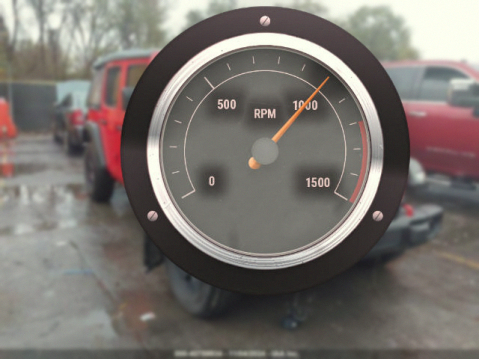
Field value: {"value": 1000, "unit": "rpm"}
